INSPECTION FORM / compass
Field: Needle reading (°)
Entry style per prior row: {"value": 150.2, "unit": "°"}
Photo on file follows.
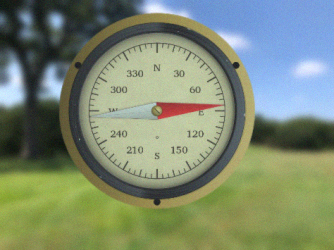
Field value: {"value": 85, "unit": "°"}
